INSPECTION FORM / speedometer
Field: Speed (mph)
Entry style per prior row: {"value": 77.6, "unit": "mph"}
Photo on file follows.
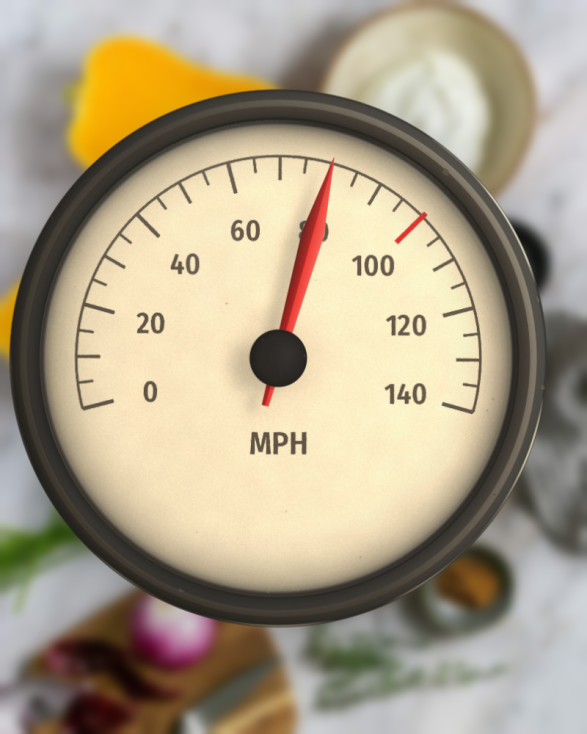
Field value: {"value": 80, "unit": "mph"}
